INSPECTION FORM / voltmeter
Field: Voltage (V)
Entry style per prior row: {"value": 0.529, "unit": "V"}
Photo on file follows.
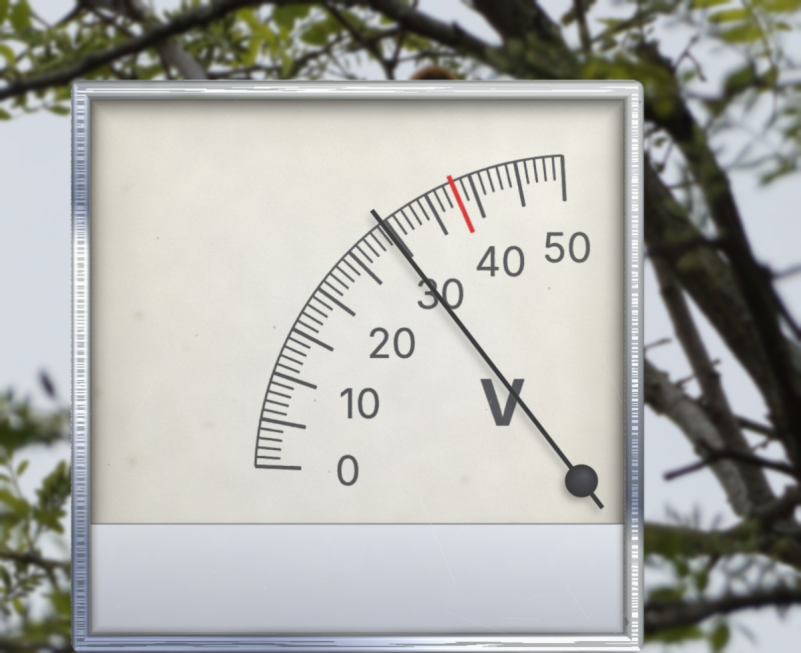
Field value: {"value": 29.5, "unit": "V"}
